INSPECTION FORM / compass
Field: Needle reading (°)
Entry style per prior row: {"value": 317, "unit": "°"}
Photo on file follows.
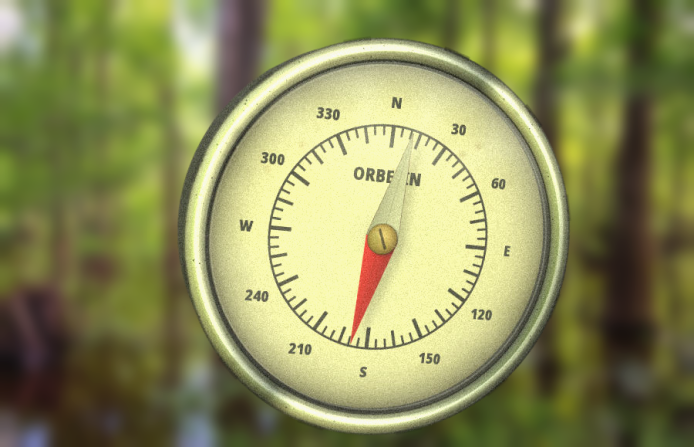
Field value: {"value": 190, "unit": "°"}
